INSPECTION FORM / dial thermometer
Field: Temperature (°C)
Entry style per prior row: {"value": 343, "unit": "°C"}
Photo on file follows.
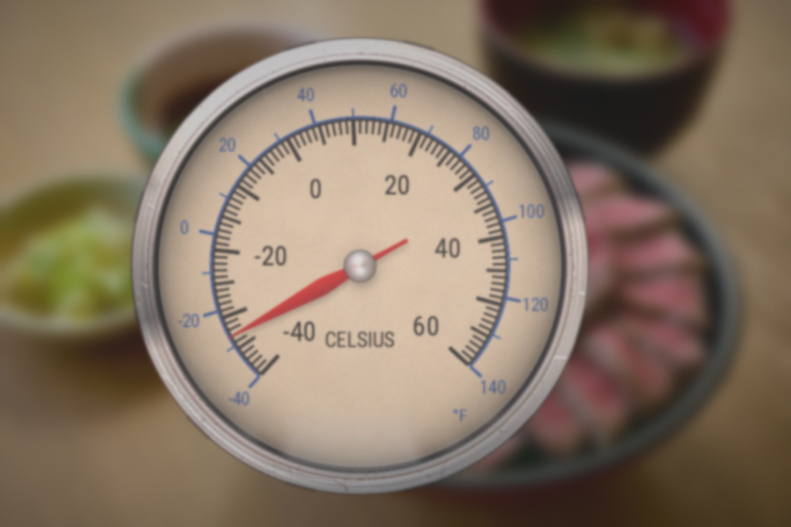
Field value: {"value": -33, "unit": "°C"}
